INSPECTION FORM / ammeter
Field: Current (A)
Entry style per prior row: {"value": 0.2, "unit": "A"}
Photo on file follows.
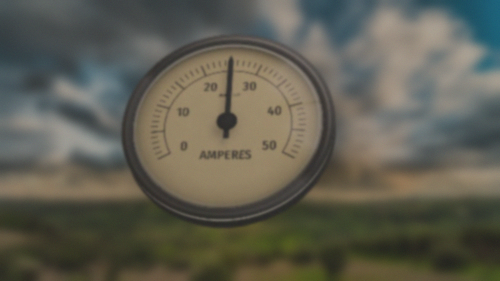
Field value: {"value": 25, "unit": "A"}
